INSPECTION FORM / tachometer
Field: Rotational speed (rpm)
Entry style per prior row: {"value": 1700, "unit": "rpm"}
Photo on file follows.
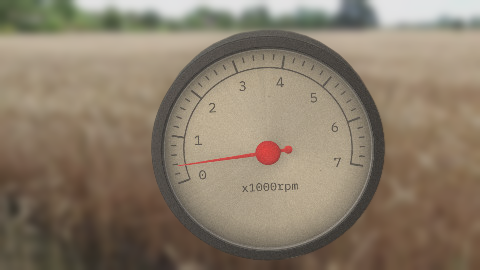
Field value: {"value": 400, "unit": "rpm"}
